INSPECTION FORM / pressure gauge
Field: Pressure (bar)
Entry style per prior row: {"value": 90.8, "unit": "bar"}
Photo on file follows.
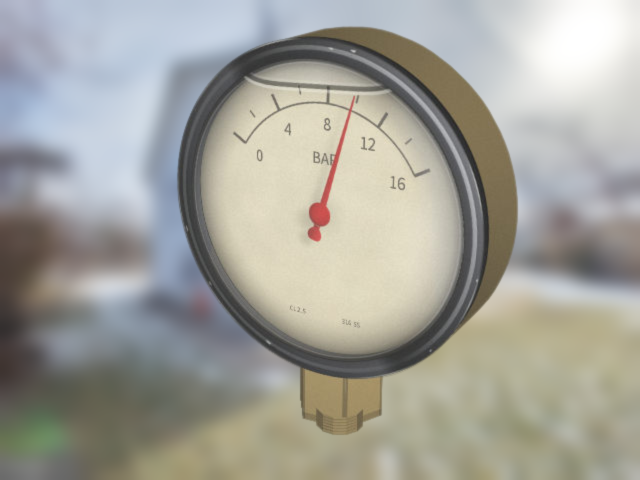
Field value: {"value": 10, "unit": "bar"}
